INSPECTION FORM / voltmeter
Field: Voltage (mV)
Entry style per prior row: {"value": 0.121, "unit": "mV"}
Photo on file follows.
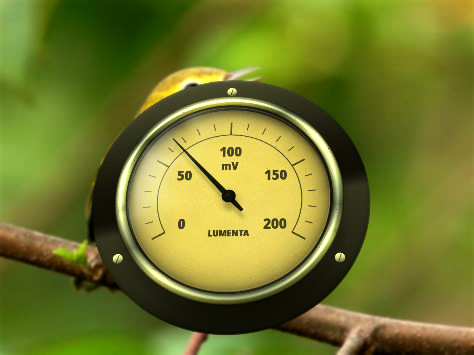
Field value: {"value": 65, "unit": "mV"}
